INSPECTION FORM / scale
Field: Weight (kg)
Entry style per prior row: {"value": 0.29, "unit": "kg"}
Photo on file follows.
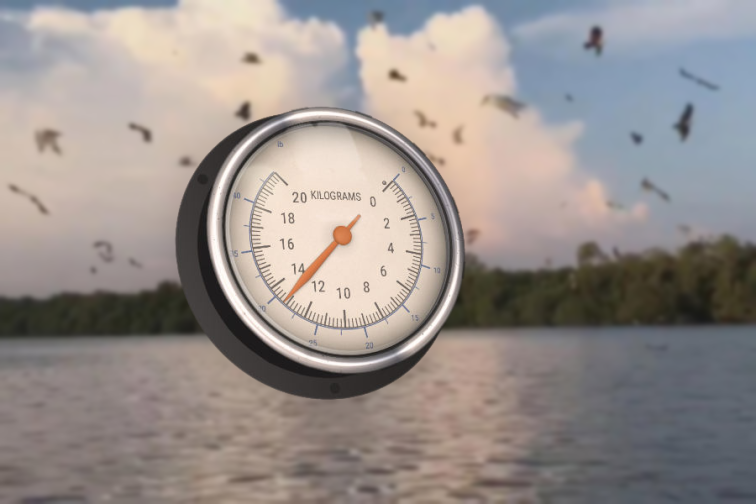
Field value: {"value": 13.2, "unit": "kg"}
